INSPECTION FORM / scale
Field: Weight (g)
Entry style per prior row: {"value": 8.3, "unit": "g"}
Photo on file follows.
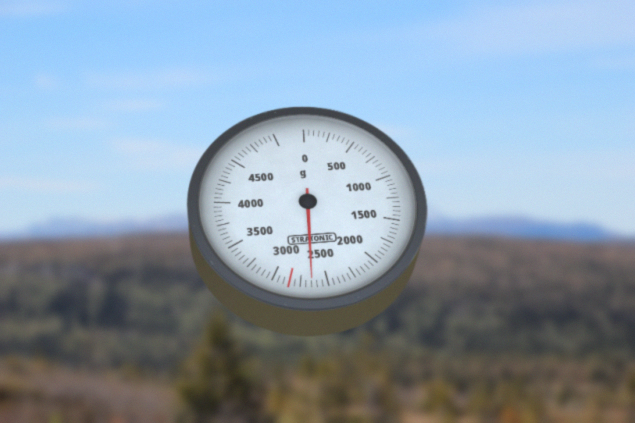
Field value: {"value": 2650, "unit": "g"}
